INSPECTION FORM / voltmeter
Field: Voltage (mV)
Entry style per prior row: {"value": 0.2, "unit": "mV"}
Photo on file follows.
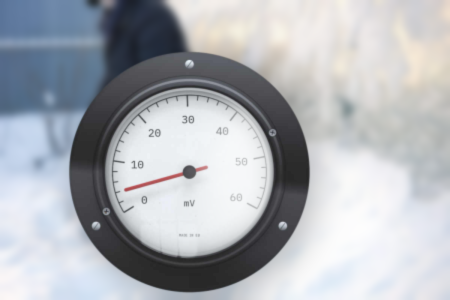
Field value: {"value": 4, "unit": "mV"}
